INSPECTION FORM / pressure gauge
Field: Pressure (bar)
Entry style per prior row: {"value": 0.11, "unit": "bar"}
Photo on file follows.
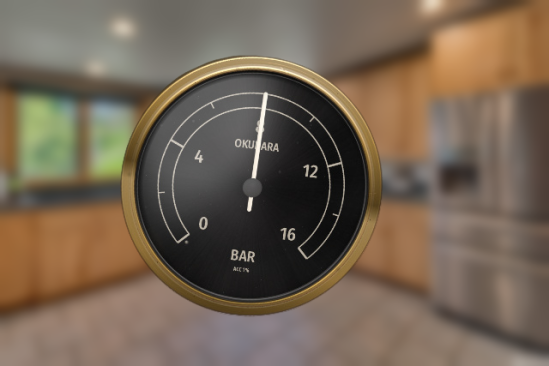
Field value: {"value": 8, "unit": "bar"}
